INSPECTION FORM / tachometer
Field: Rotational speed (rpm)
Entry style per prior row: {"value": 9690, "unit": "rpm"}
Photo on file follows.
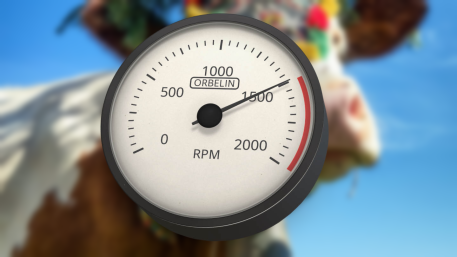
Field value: {"value": 1500, "unit": "rpm"}
